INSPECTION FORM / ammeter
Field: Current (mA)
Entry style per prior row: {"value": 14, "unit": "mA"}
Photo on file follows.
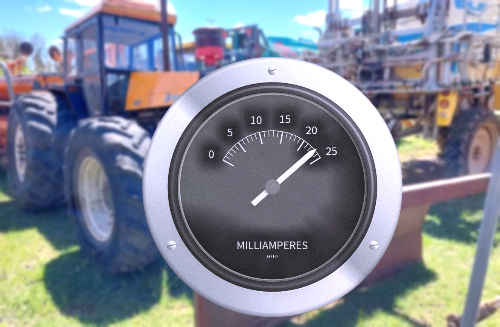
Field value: {"value": 23, "unit": "mA"}
